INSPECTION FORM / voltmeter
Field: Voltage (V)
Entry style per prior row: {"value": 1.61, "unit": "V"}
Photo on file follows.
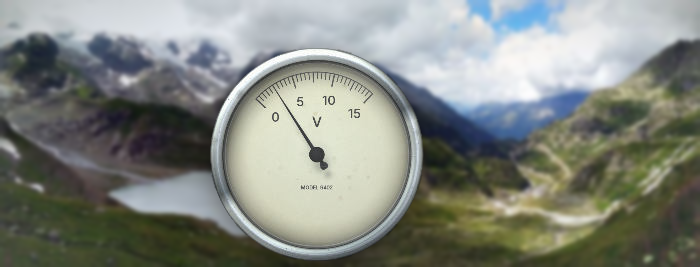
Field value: {"value": 2.5, "unit": "V"}
